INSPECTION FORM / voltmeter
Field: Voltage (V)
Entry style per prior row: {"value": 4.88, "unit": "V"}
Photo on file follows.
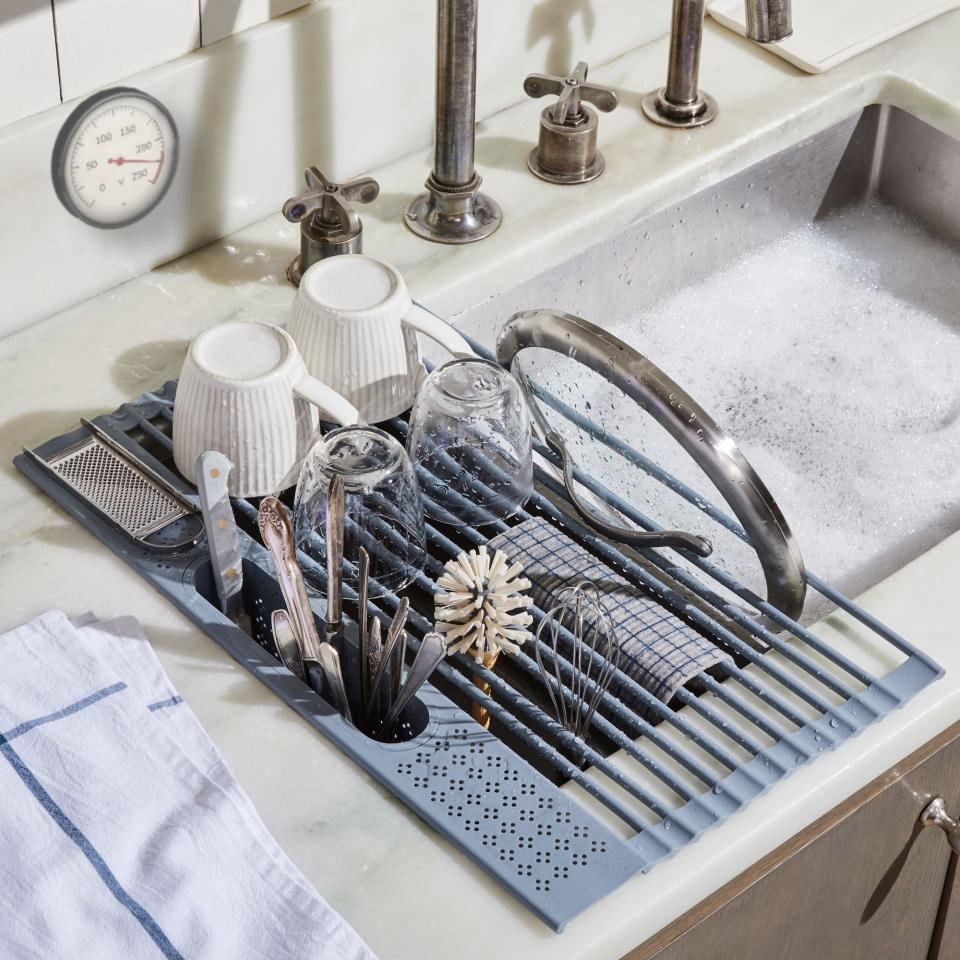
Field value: {"value": 225, "unit": "V"}
